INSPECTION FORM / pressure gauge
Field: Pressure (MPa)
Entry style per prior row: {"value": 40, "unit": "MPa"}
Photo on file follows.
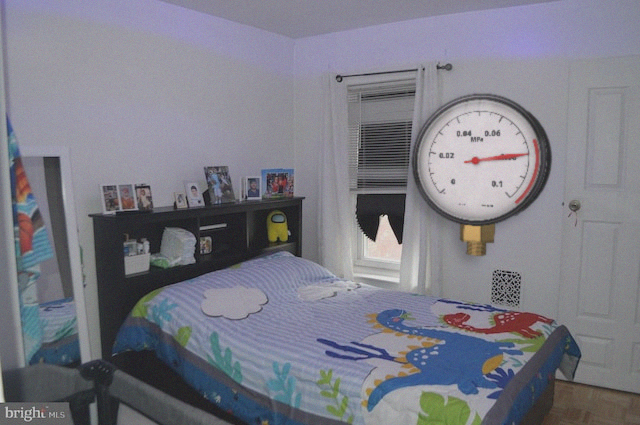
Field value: {"value": 0.08, "unit": "MPa"}
